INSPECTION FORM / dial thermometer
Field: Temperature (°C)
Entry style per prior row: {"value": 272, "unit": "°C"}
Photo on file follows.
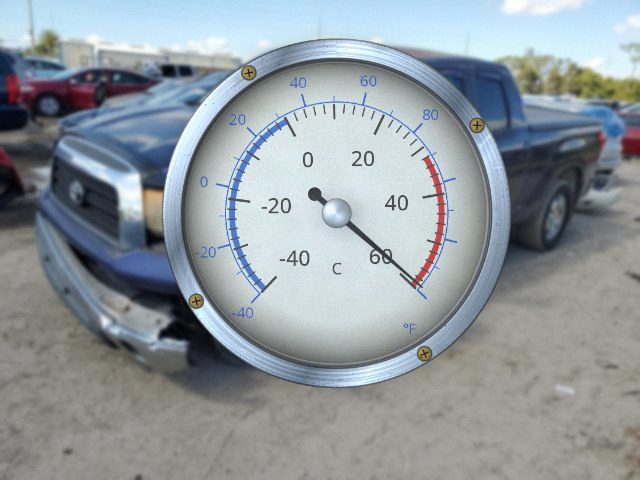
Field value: {"value": 59, "unit": "°C"}
